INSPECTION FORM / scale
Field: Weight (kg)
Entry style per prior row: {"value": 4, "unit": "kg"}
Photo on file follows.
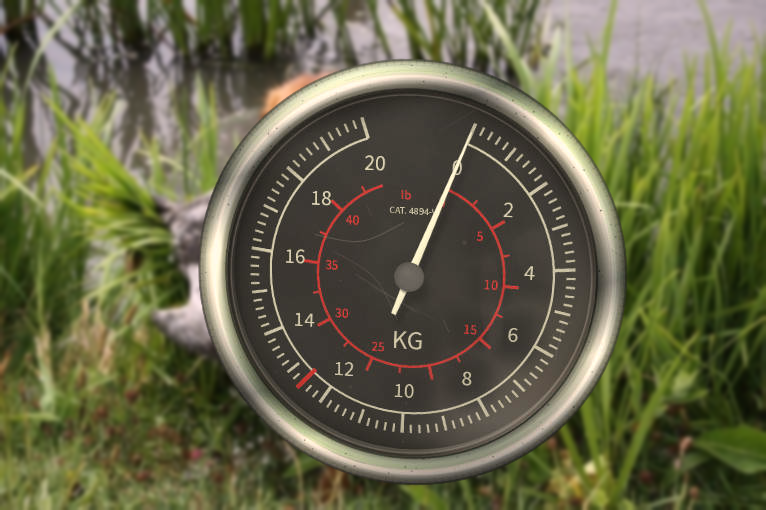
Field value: {"value": 0, "unit": "kg"}
